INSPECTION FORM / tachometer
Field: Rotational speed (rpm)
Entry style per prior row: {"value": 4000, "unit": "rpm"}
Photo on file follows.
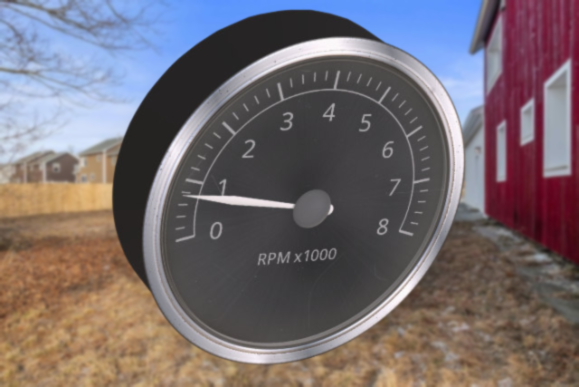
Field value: {"value": 800, "unit": "rpm"}
